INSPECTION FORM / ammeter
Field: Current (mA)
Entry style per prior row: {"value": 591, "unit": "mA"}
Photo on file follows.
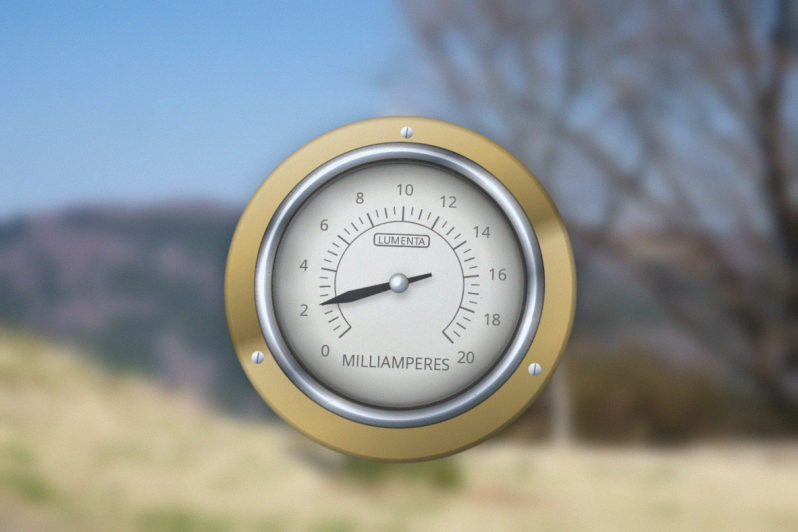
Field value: {"value": 2, "unit": "mA"}
